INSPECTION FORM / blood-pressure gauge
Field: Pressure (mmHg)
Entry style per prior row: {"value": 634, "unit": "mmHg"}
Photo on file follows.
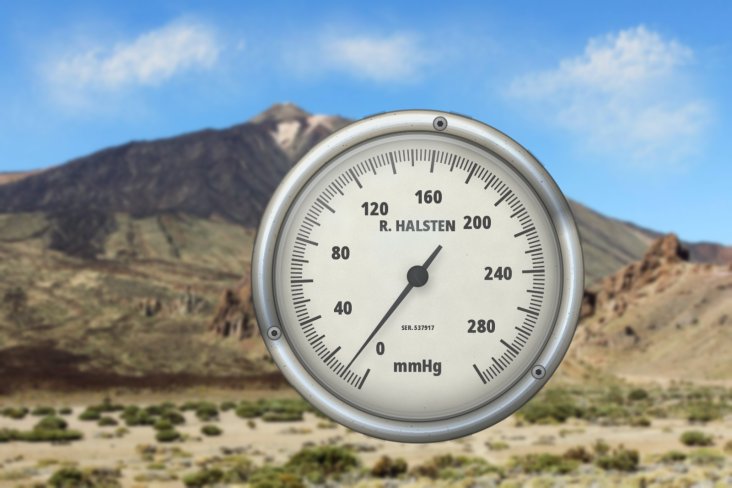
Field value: {"value": 10, "unit": "mmHg"}
